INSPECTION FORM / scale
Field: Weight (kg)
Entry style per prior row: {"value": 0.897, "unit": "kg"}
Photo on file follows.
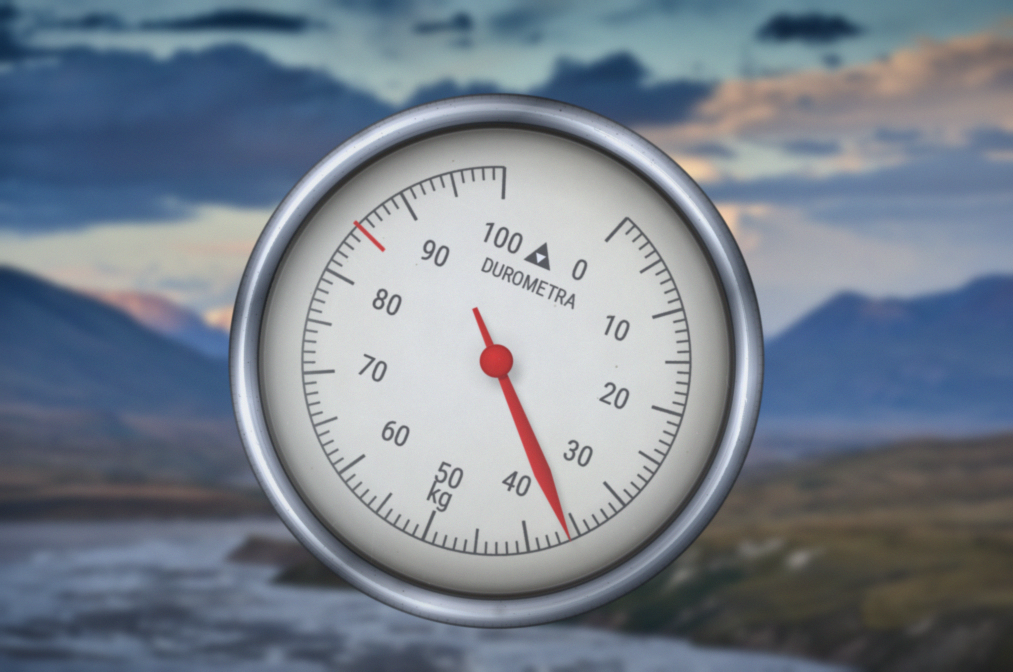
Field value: {"value": 36, "unit": "kg"}
